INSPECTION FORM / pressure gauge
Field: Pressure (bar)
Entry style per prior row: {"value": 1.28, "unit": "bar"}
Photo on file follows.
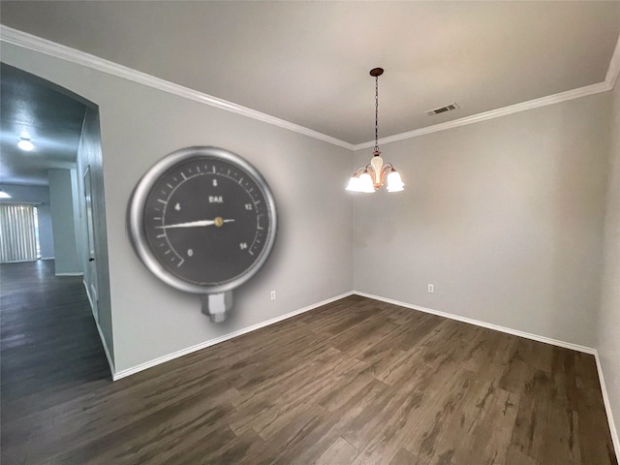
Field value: {"value": 2.5, "unit": "bar"}
